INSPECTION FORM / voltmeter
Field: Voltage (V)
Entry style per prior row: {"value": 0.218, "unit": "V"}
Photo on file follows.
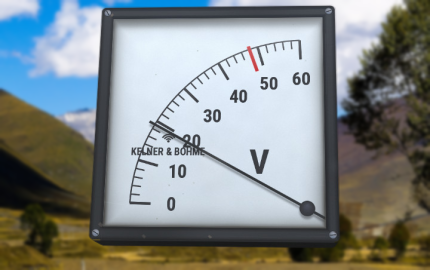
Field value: {"value": 19, "unit": "V"}
